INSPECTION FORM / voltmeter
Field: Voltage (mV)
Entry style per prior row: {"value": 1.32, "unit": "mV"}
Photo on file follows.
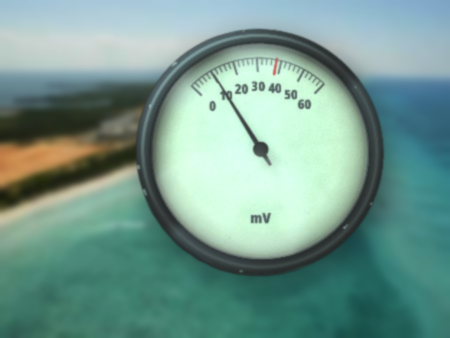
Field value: {"value": 10, "unit": "mV"}
